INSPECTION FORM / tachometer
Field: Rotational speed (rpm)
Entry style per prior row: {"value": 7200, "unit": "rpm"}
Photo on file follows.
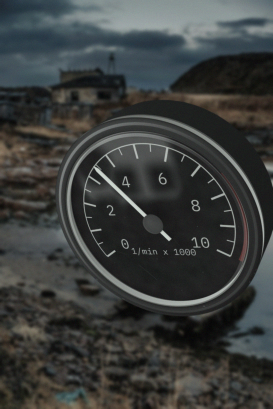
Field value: {"value": 3500, "unit": "rpm"}
